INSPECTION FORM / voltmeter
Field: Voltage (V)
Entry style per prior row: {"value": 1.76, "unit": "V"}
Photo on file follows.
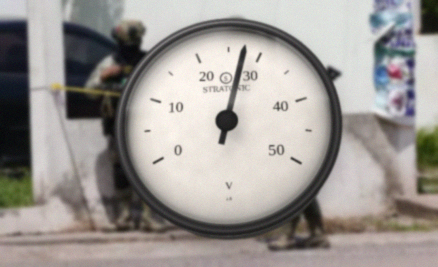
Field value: {"value": 27.5, "unit": "V"}
